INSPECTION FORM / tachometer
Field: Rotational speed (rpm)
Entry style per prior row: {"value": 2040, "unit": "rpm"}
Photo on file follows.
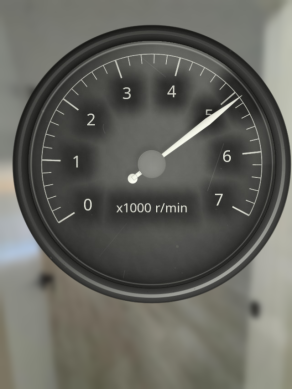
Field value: {"value": 5100, "unit": "rpm"}
